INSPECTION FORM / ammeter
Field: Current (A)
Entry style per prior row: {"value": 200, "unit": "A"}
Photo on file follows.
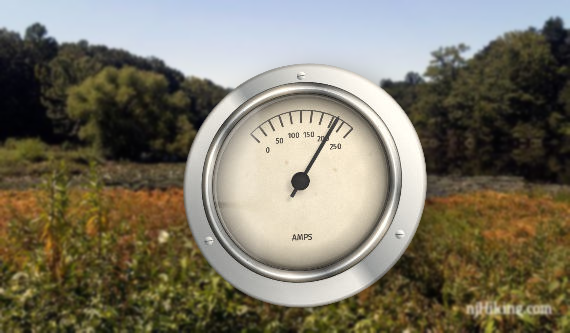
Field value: {"value": 212.5, "unit": "A"}
